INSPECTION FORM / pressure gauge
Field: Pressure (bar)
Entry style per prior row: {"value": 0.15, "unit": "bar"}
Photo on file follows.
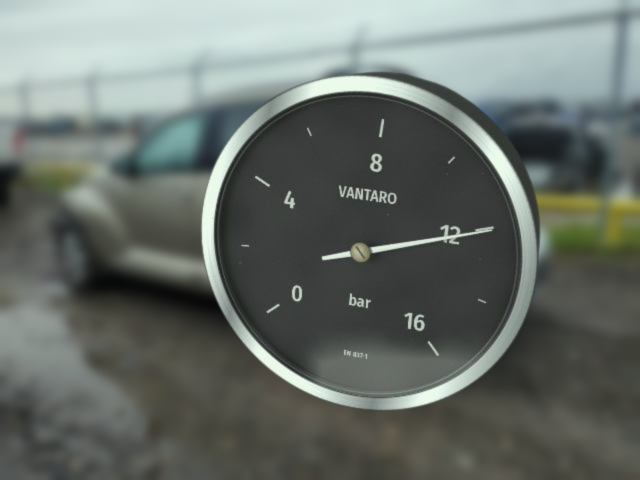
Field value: {"value": 12, "unit": "bar"}
